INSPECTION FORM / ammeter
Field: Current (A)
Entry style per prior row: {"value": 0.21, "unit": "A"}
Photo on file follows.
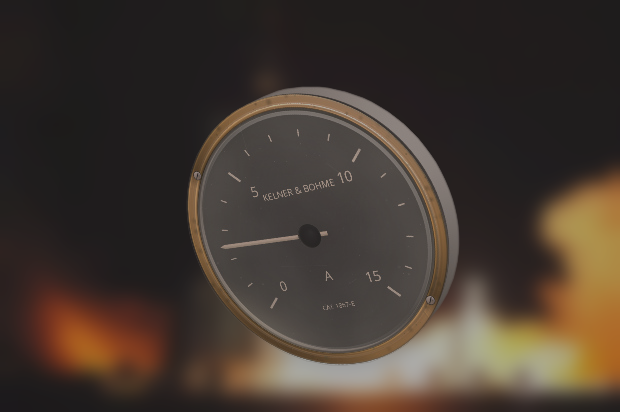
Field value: {"value": 2.5, "unit": "A"}
